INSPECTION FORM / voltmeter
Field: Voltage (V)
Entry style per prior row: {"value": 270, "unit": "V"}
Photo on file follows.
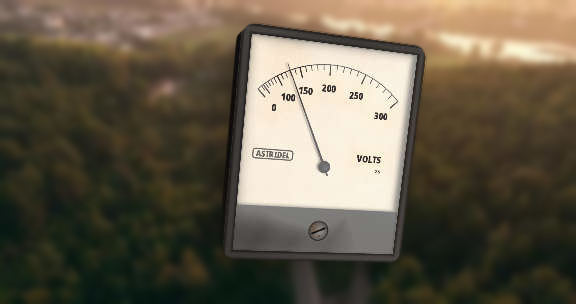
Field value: {"value": 130, "unit": "V"}
